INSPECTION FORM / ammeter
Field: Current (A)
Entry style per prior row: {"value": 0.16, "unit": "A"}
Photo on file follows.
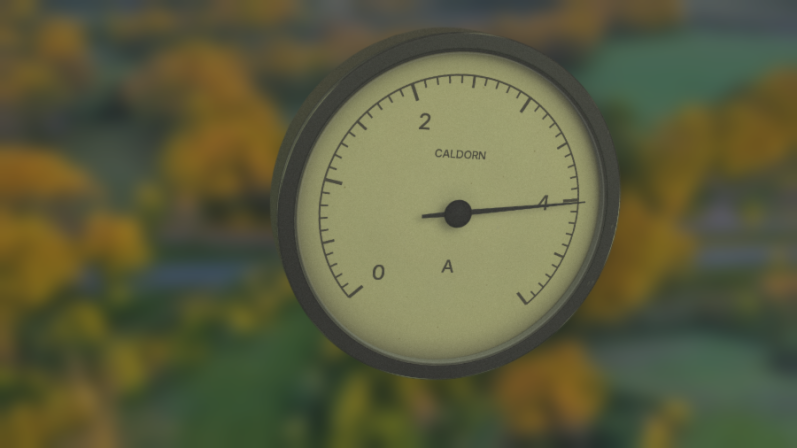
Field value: {"value": 4, "unit": "A"}
